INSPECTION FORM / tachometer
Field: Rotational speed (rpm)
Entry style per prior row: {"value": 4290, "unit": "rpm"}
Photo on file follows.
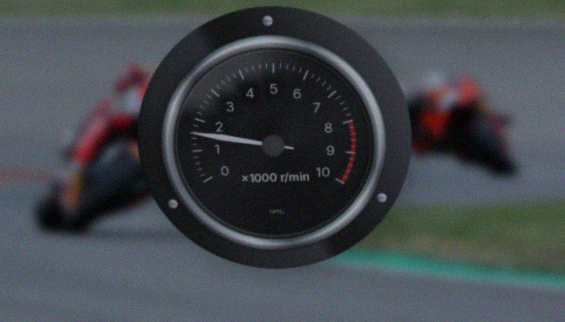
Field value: {"value": 1600, "unit": "rpm"}
